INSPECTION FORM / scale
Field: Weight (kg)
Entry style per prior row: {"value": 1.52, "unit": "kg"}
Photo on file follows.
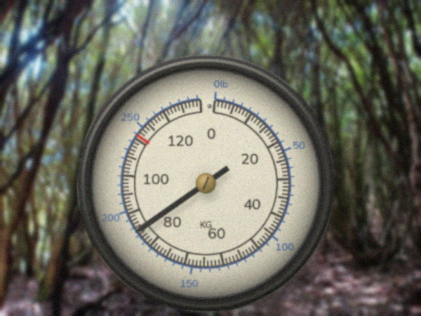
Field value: {"value": 85, "unit": "kg"}
